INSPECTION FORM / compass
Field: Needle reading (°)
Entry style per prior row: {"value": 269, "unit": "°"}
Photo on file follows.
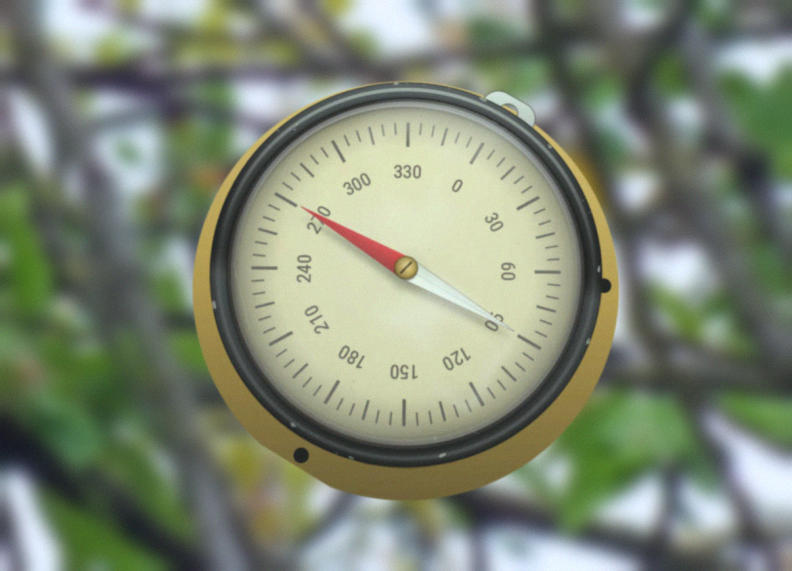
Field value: {"value": 270, "unit": "°"}
